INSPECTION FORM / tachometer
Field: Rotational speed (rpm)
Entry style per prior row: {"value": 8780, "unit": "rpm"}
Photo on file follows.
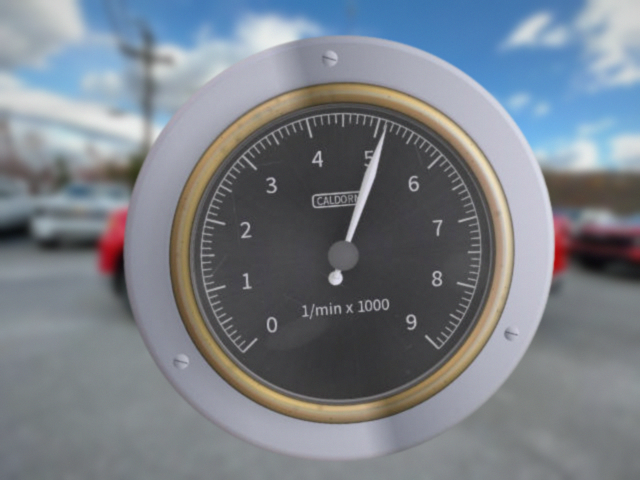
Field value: {"value": 5100, "unit": "rpm"}
